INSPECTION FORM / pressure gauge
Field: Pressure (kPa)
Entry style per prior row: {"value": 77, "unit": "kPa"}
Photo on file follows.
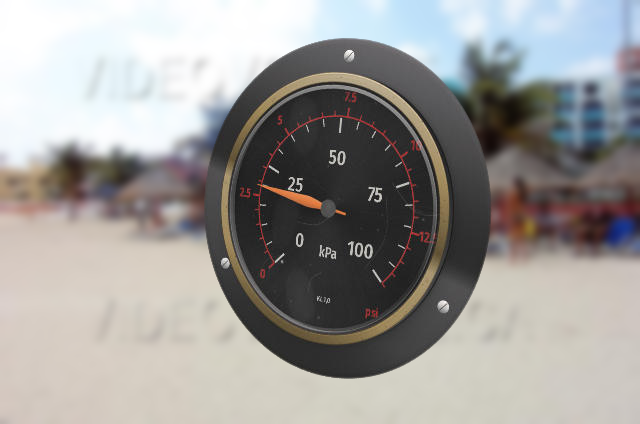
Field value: {"value": 20, "unit": "kPa"}
